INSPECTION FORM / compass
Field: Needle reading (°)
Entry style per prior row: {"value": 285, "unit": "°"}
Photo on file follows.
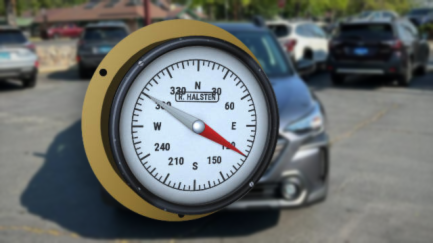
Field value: {"value": 120, "unit": "°"}
